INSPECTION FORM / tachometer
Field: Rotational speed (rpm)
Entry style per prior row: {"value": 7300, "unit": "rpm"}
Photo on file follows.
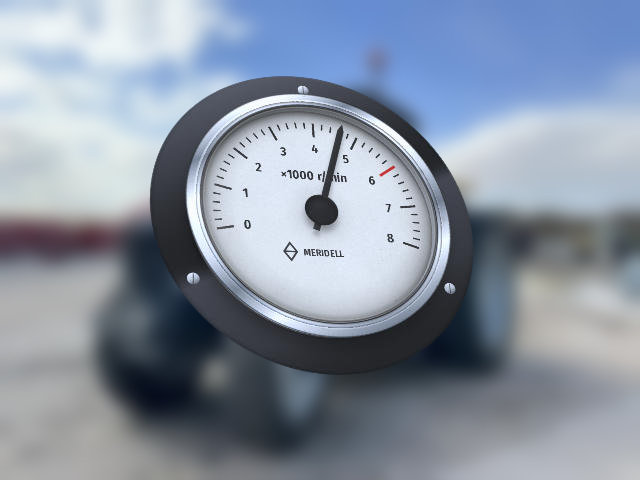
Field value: {"value": 4600, "unit": "rpm"}
